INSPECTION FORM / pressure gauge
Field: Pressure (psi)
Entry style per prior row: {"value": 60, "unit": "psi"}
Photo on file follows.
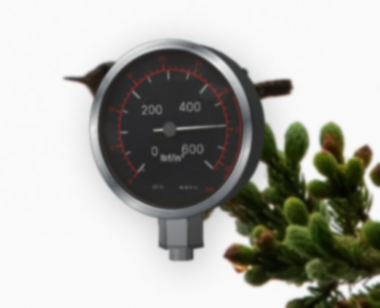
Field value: {"value": 500, "unit": "psi"}
